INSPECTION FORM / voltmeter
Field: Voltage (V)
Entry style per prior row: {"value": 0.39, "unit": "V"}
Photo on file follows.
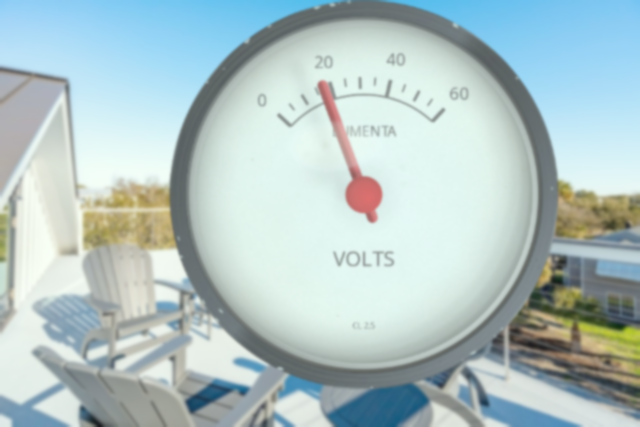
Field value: {"value": 17.5, "unit": "V"}
